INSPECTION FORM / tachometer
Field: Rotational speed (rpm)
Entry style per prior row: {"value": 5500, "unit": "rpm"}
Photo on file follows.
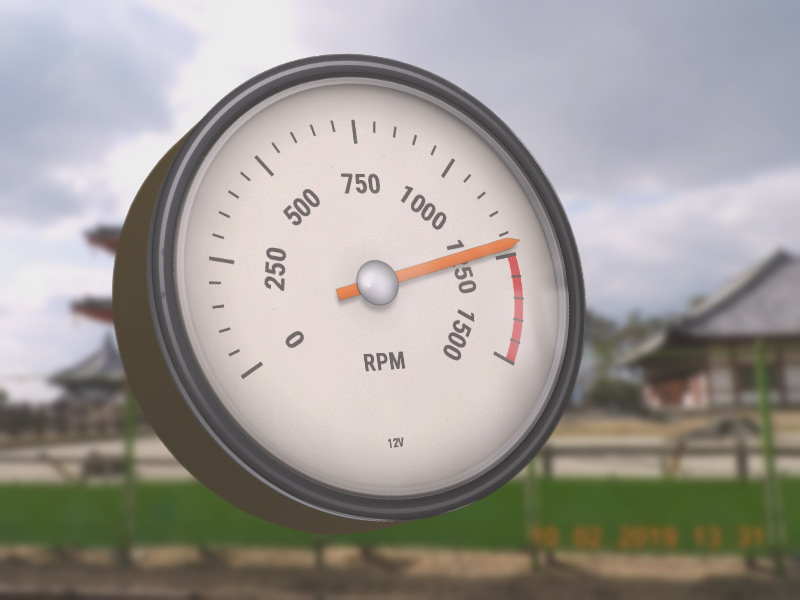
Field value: {"value": 1225, "unit": "rpm"}
